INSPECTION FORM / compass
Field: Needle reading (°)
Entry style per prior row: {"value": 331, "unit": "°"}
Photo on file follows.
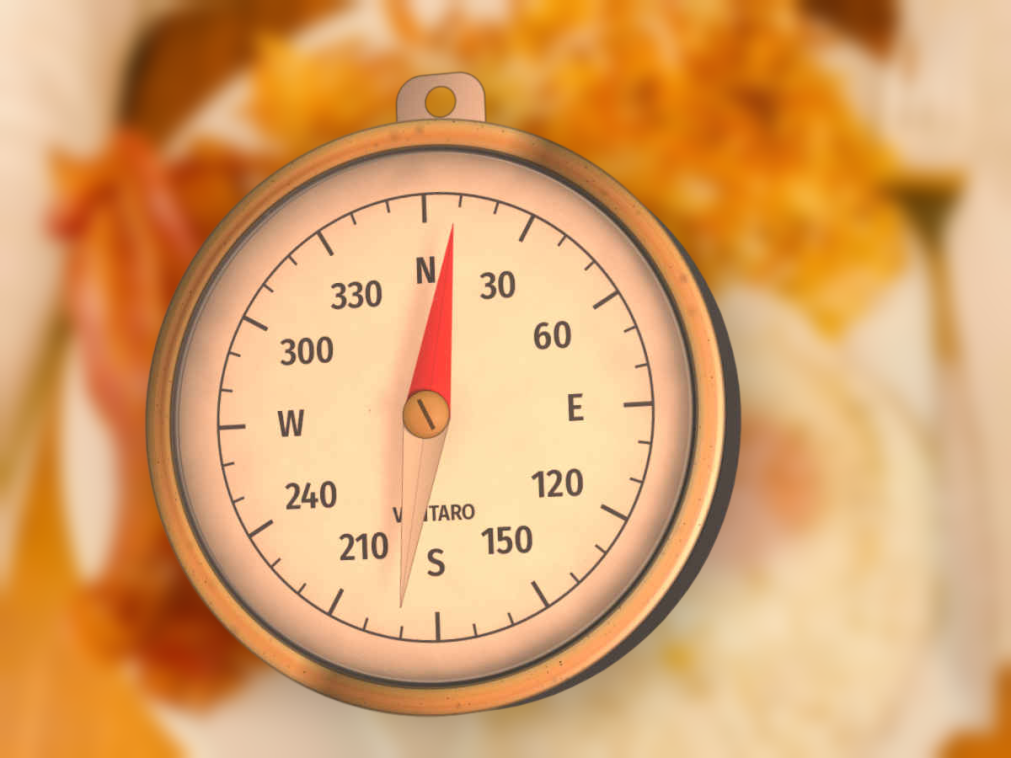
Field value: {"value": 10, "unit": "°"}
